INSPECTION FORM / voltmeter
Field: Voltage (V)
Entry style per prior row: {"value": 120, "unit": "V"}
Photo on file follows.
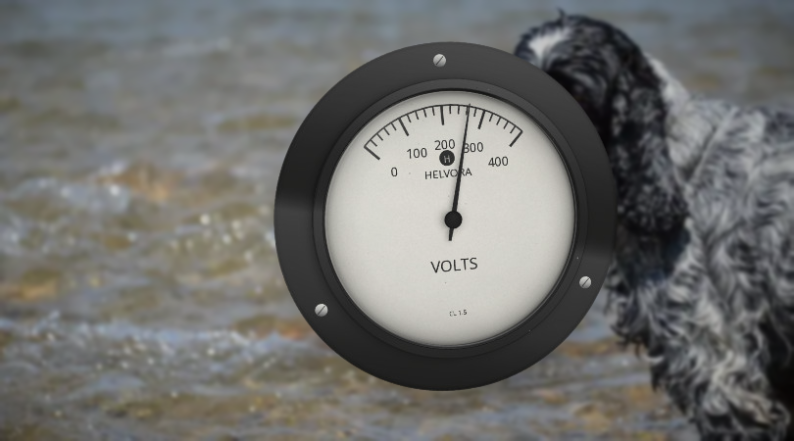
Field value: {"value": 260, "unit": "V"}
